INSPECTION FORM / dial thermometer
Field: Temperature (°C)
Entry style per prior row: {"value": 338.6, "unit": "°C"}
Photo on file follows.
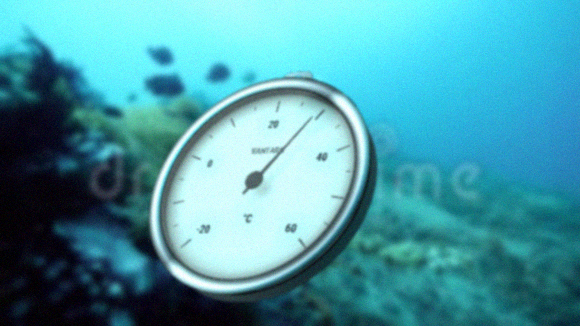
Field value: {"value": 30, "unit": "°C"}
